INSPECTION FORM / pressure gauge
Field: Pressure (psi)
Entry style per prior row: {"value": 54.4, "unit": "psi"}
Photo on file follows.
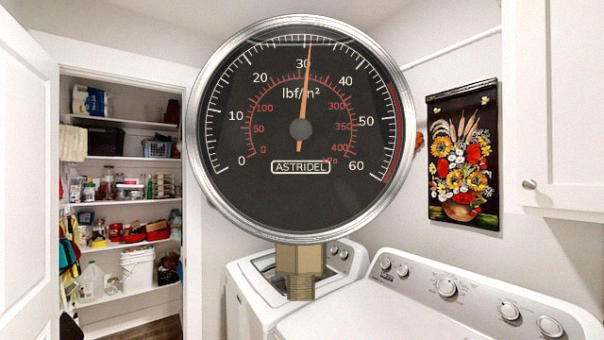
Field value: {"value": 31, "unit": "psi"}
